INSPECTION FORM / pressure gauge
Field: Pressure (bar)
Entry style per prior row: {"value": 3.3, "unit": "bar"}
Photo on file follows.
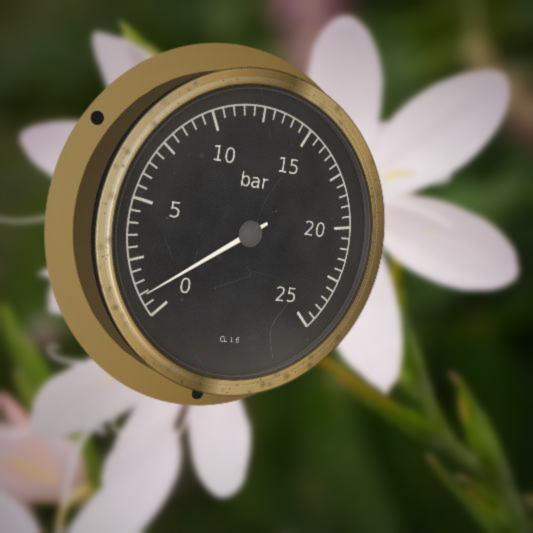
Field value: {"value": 1, "unit": "bar"}
